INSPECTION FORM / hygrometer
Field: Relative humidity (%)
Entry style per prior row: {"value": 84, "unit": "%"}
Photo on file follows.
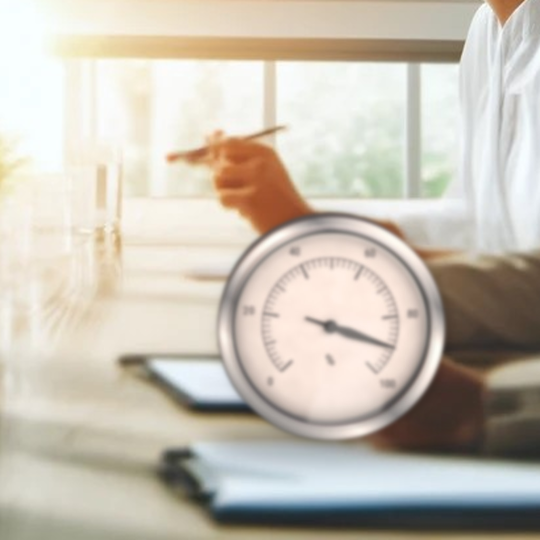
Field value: {"value": 90, "unit": "%"}
